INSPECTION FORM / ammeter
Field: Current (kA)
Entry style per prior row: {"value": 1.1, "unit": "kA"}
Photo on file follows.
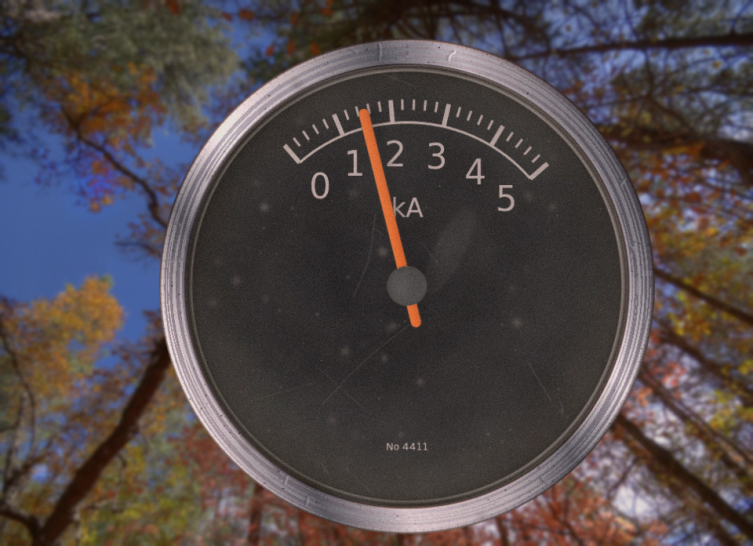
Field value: {"value": 1.5, "unit": "kA"}
